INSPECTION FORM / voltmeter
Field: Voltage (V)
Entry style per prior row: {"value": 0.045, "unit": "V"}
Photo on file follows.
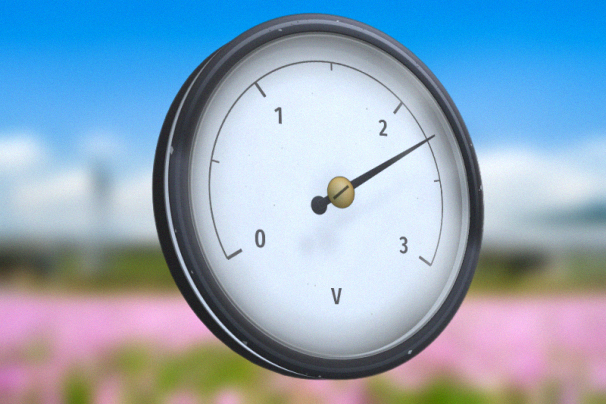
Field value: {"value": 2.25, "unit": "V"}
